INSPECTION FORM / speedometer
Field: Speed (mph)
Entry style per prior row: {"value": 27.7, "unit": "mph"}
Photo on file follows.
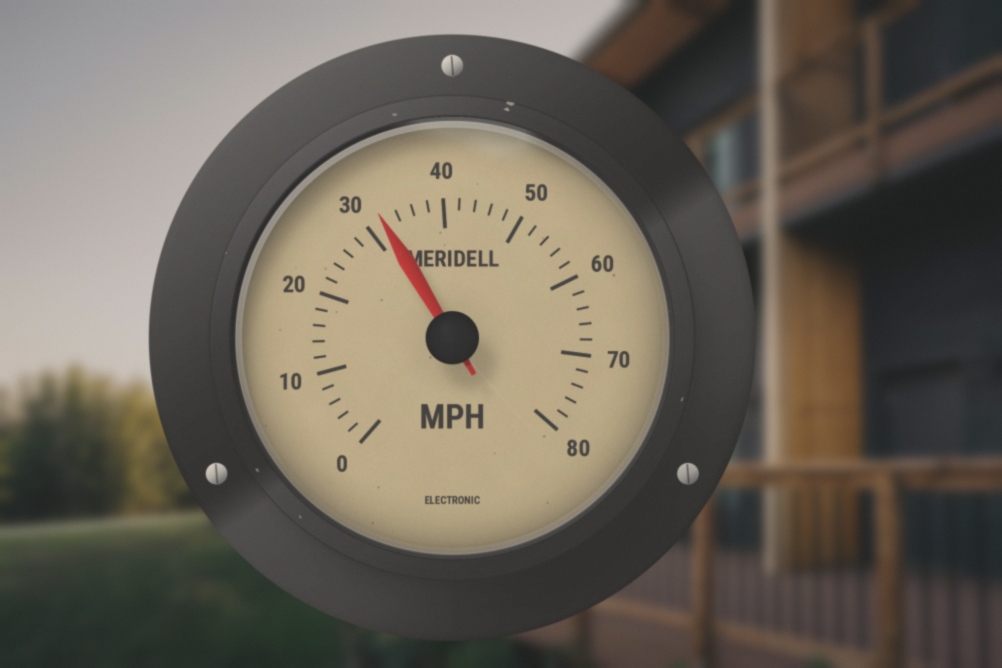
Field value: {"value": 32, "unit": "mph"}
